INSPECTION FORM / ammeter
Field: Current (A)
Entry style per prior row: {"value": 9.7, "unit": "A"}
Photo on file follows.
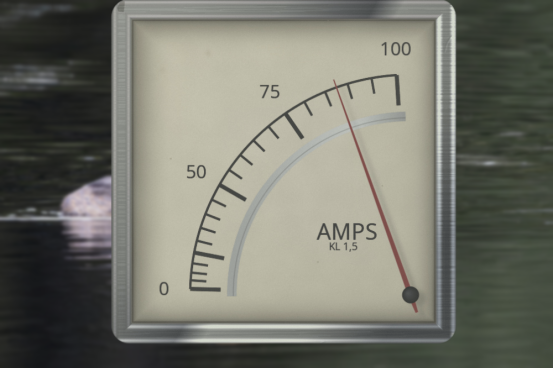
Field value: {"value": 87.5, "unit": "A"}
